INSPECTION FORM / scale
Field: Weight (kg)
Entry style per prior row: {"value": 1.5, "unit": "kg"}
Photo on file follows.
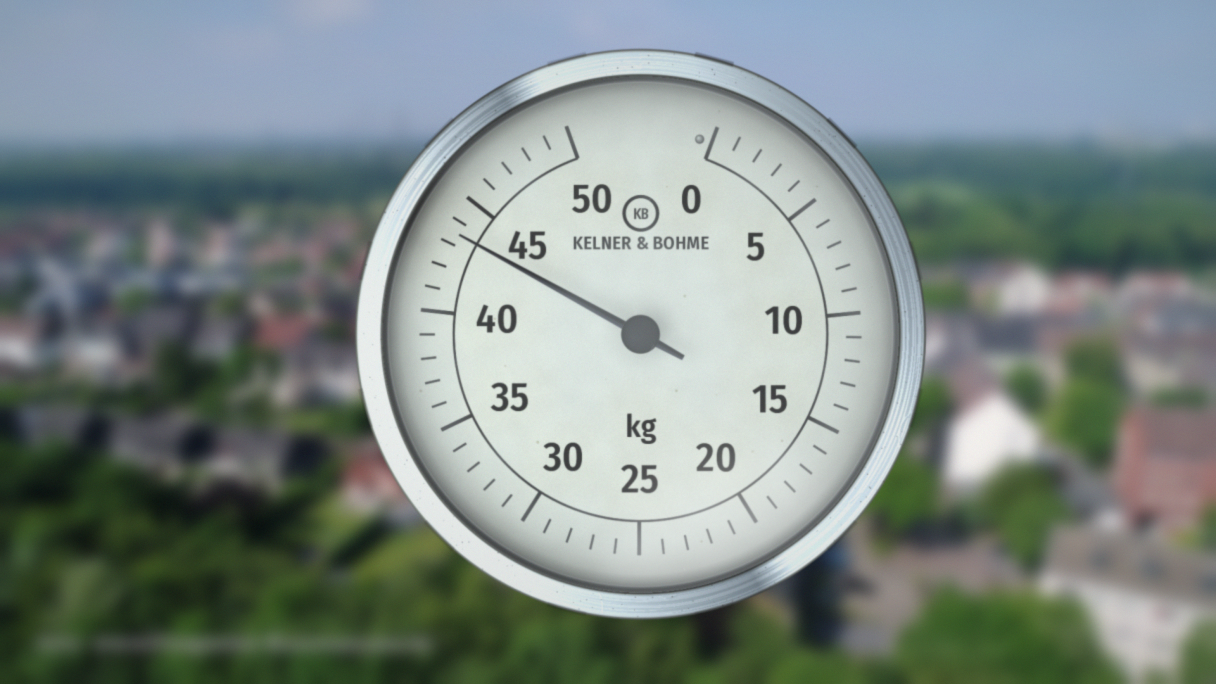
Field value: {"value": 43.5, "unit": "kg"}
